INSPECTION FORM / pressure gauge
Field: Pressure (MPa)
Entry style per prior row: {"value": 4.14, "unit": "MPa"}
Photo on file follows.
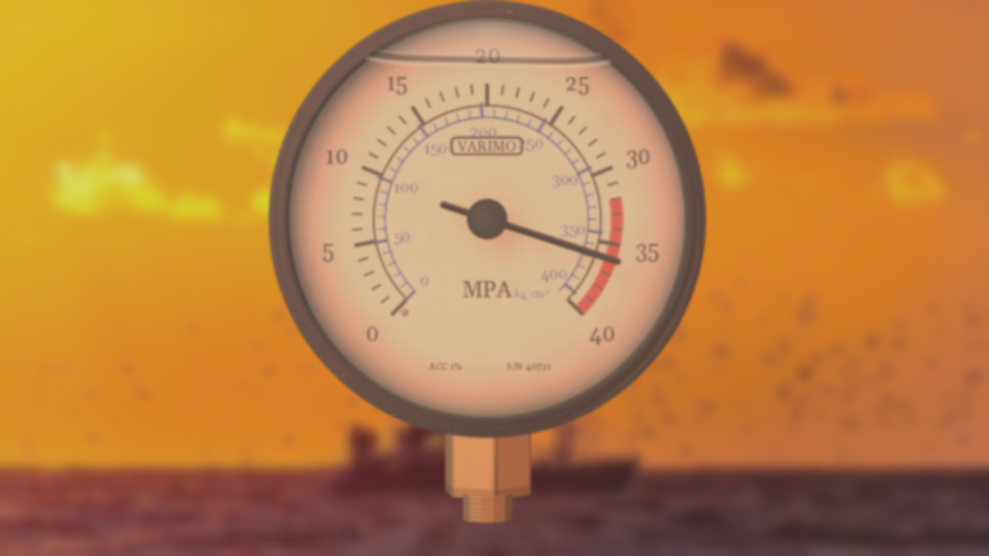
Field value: {"value": 36, "unit": "MPa"}
